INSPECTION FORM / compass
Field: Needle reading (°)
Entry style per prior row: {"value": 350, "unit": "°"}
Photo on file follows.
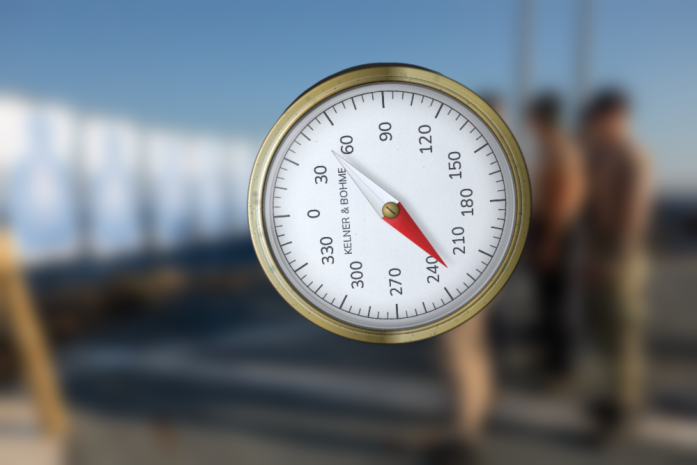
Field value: {"value": 230, "unit": "°"}
